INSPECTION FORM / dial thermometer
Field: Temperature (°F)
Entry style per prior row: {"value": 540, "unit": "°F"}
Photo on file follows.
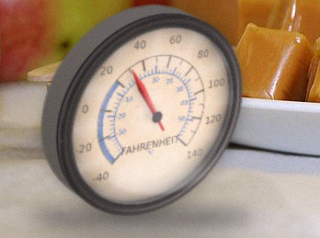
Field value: {"value": 30, "unit": "°F"}
